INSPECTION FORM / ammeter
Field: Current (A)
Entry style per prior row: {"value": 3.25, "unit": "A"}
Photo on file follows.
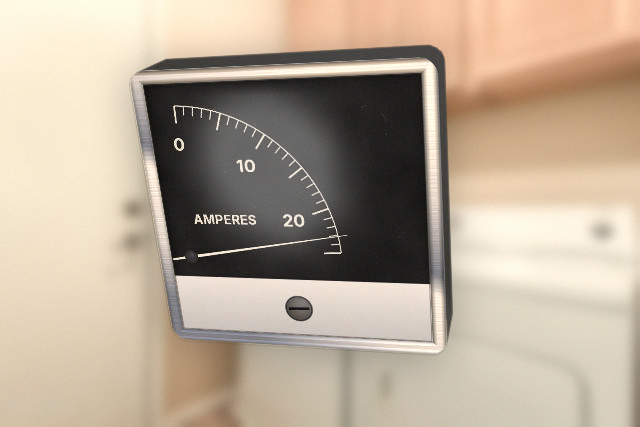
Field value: {"value": 23, "unit": "A"}
